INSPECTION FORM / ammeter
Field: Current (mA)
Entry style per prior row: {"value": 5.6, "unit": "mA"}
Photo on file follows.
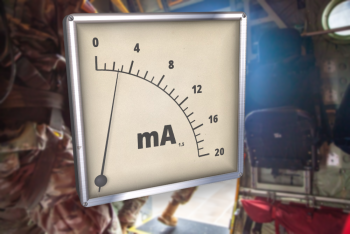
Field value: {"value": 2.5, "unit": "mA"}
